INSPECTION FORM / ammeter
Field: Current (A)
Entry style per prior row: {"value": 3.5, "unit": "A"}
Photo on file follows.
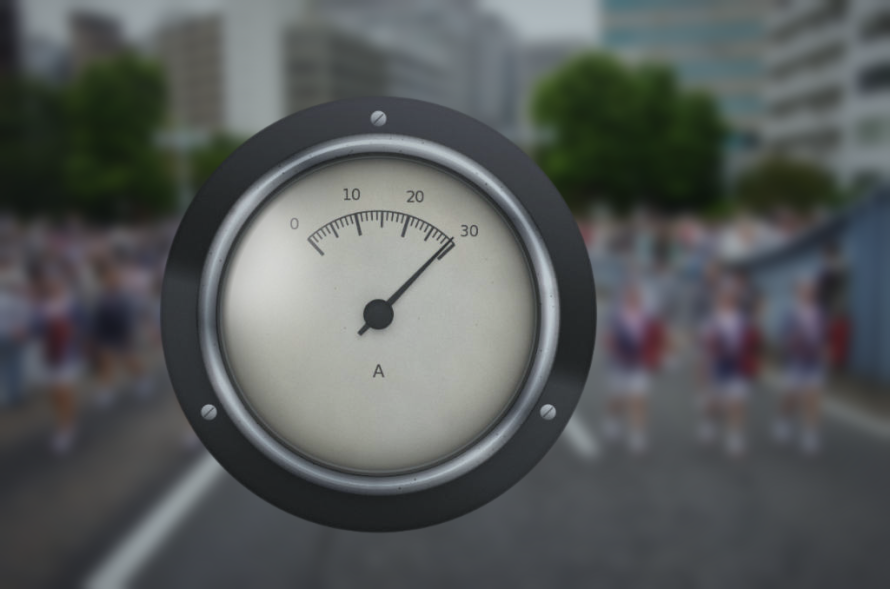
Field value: {"value": 29, "unit": "A"}
